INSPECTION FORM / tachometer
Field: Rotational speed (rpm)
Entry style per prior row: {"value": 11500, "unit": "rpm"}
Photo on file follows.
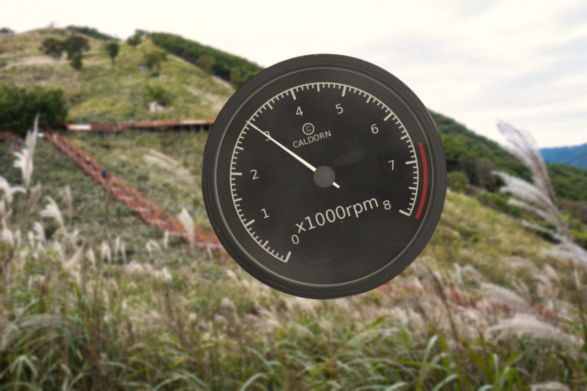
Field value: {"value": 3000, "unit": "rpm"}
